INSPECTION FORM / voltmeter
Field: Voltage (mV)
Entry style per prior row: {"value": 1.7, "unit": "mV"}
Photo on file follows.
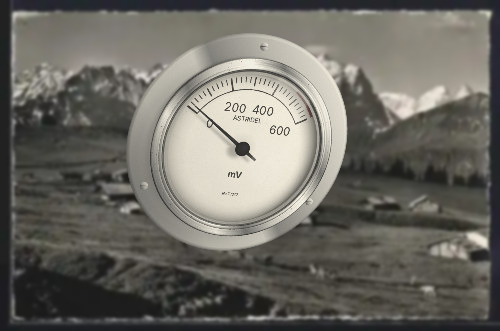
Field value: {"value": 20, "unit": "mV"}
